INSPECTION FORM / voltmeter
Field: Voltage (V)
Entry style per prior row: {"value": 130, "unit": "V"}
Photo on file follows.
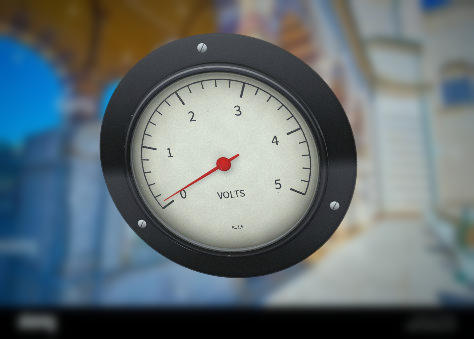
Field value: {"value": 0.1, "unit": "V"}
